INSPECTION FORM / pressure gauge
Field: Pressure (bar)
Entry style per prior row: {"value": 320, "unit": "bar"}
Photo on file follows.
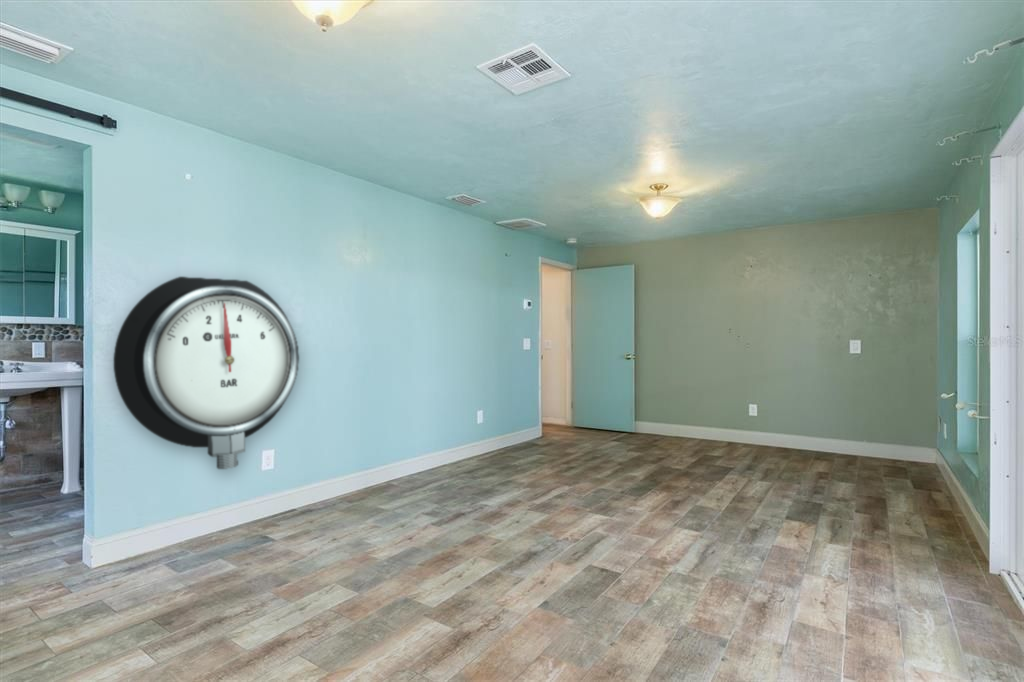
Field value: {"value": 3, "unit": "bar"}
